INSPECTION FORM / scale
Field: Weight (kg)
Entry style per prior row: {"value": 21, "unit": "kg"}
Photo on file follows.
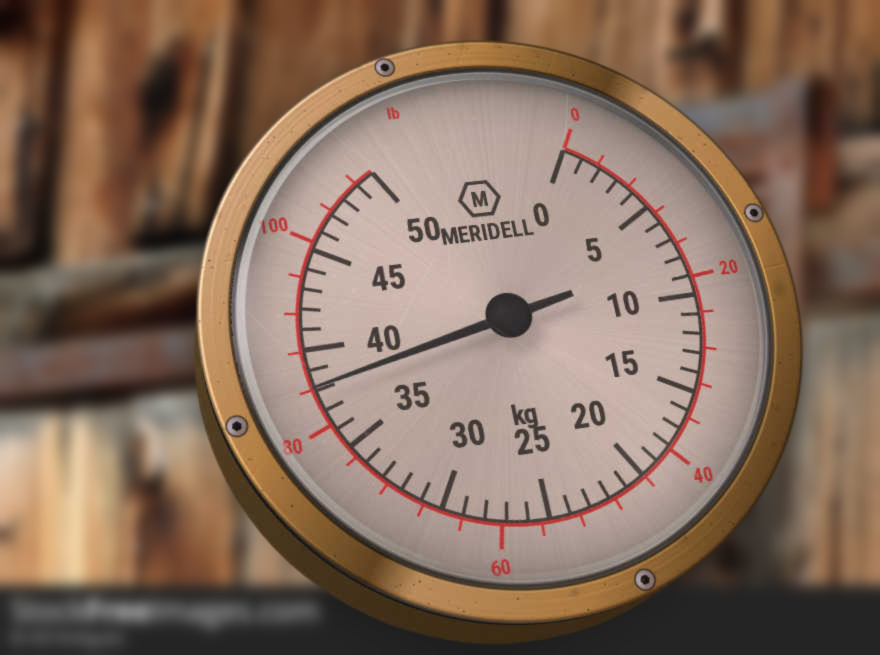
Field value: {"value": 38, "unit": "kg"}
